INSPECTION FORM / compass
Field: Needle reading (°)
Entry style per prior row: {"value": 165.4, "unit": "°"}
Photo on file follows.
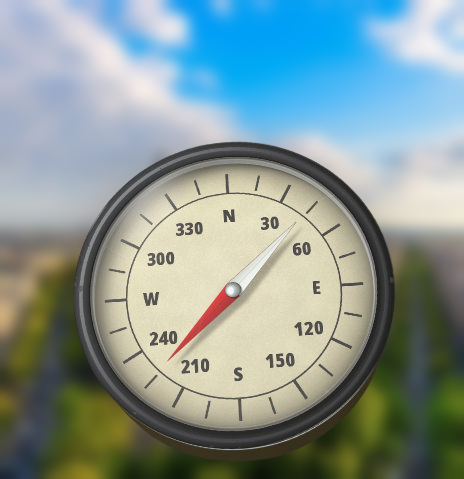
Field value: {"value": 225, "unit": "°"}
